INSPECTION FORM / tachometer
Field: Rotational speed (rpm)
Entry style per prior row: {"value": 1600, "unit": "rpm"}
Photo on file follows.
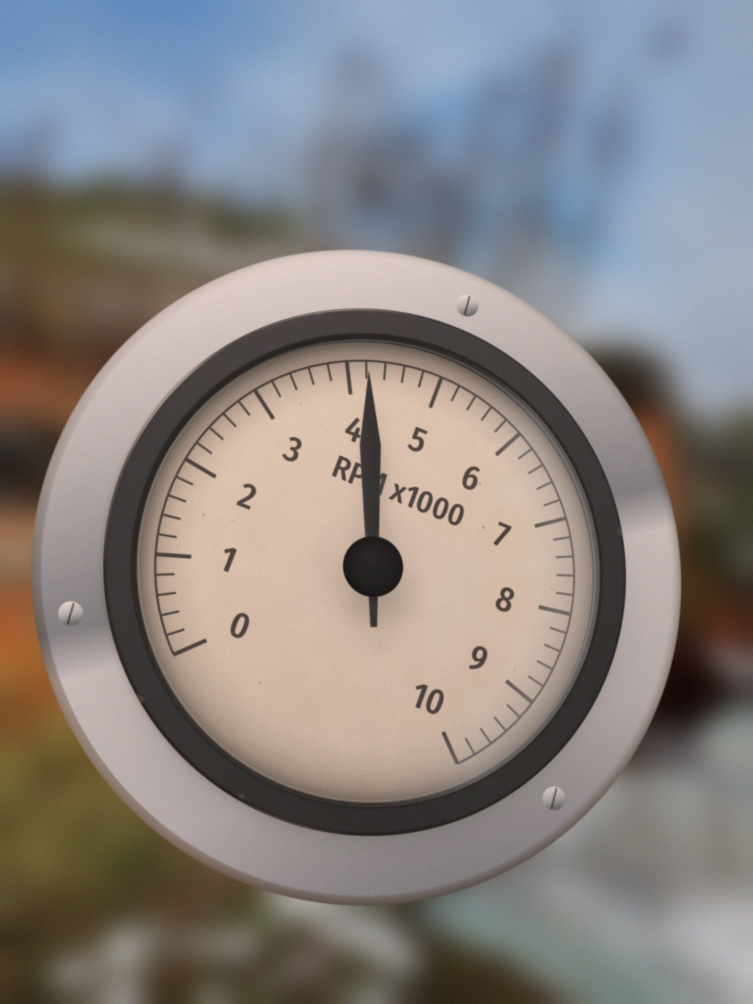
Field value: {"value": 4200, "unit": "rpm"}
